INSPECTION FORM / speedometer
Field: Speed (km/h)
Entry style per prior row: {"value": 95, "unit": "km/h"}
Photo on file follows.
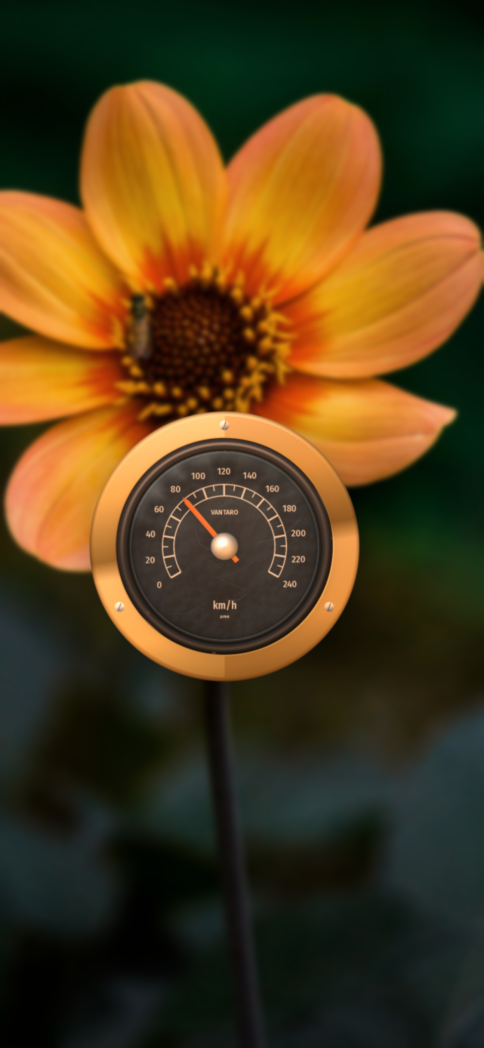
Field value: {"value": 80, "unit": "km/h"}
